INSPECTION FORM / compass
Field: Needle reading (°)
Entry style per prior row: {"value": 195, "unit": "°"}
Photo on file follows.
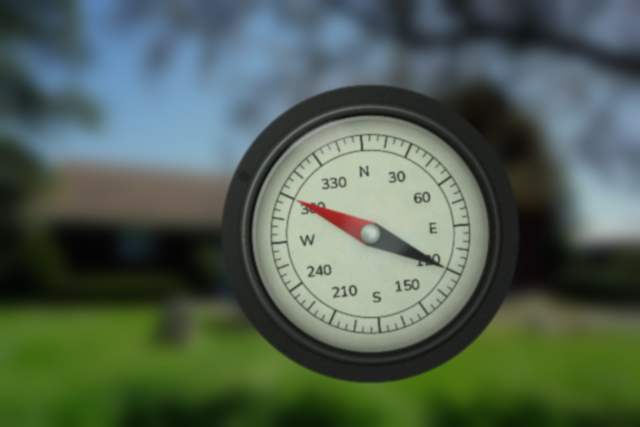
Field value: {"value": 300, "unit": "°"}
